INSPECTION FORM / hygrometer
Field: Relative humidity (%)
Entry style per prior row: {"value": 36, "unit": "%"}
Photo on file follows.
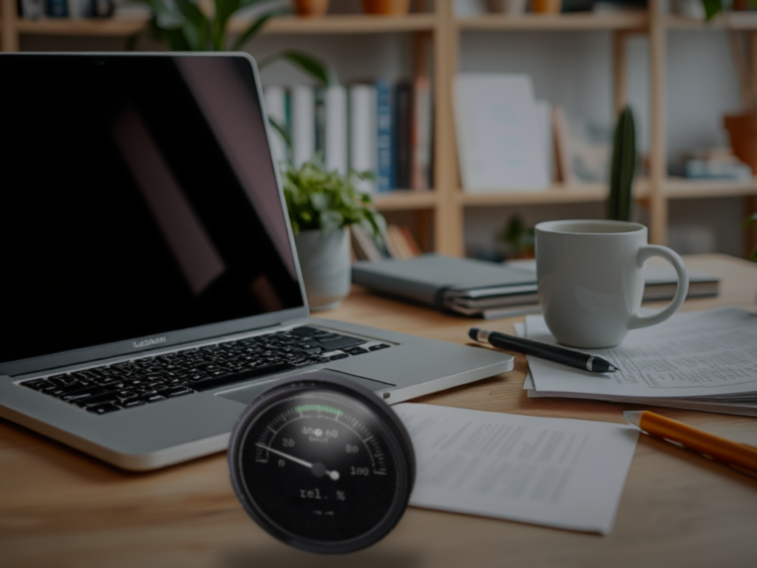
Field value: {"value": 10, "unit": "%"}
